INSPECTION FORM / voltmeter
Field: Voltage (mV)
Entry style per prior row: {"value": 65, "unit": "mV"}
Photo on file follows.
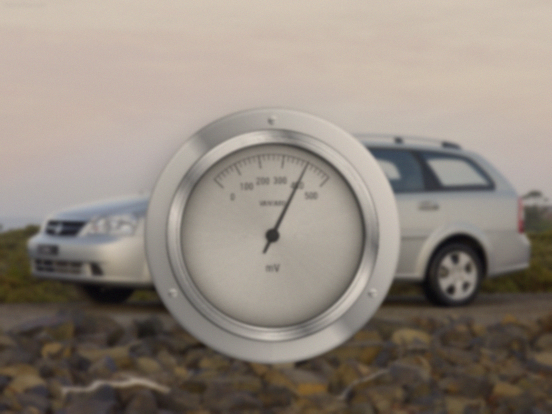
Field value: {"value": 400, "unit": "mV"}
